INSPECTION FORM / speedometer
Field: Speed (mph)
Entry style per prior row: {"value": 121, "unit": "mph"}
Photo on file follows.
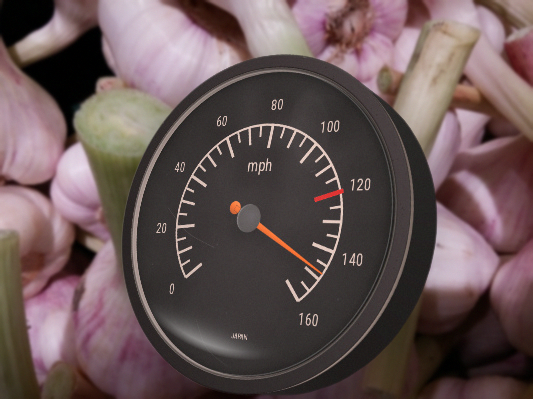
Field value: {"value": 147.5, "unit": "mph"}
